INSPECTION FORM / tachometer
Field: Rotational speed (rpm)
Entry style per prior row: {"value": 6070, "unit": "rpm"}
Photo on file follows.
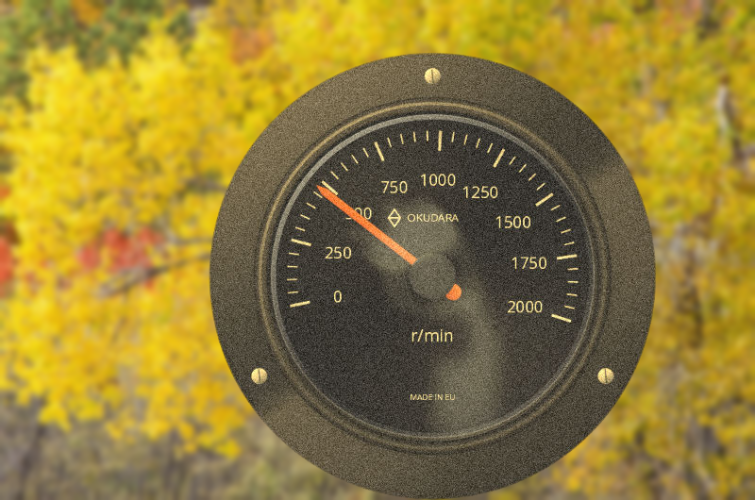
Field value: {"value": 475, "unit": "rpm"}
